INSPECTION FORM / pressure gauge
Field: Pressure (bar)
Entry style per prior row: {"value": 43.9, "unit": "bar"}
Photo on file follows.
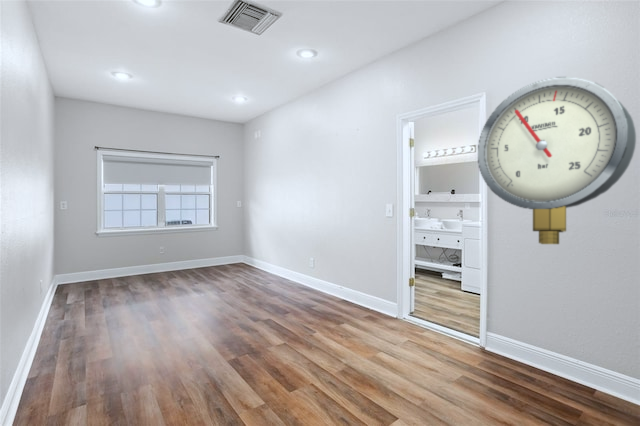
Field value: {"value": 10, "unit": "bar"}
